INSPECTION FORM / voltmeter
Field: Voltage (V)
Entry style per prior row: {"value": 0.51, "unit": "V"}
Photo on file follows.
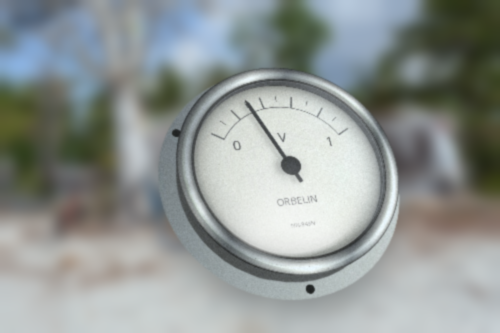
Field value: {"value": 0.3, "unit": "V"}
